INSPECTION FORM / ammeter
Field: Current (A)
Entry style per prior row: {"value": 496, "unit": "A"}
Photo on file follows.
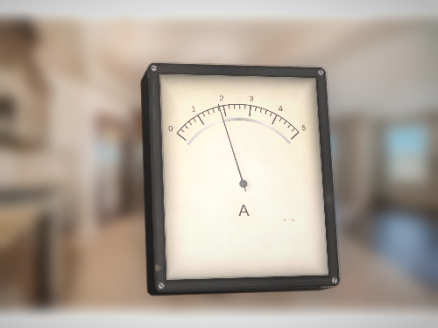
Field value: {"value": 1.8, "unit": "A"}
